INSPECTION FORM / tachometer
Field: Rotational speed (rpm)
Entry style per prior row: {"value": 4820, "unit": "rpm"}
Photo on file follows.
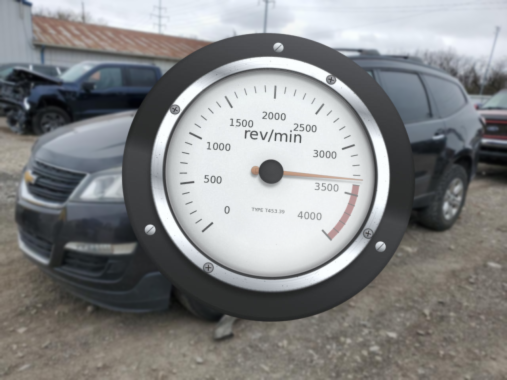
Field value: {"value": 3350, "unit": "rpm"}
